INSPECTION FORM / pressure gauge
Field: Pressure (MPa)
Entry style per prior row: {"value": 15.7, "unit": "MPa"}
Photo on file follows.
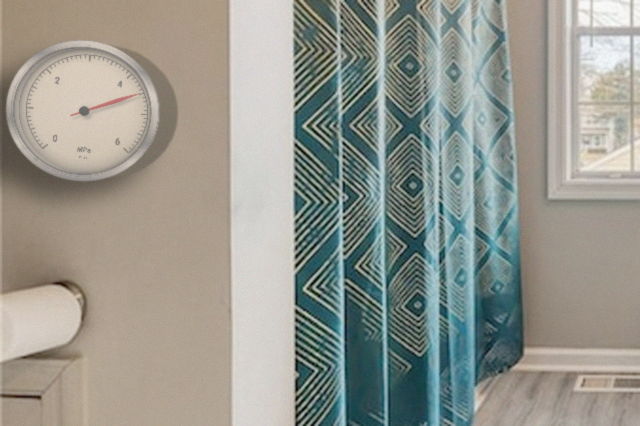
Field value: {"value": 4.5, "unit": "MPa"}
